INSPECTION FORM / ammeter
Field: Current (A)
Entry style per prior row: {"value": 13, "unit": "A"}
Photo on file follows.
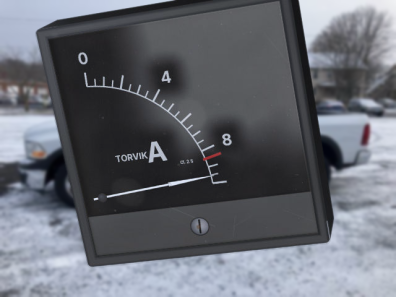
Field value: {"value": 9.5, "unit": "A"}
